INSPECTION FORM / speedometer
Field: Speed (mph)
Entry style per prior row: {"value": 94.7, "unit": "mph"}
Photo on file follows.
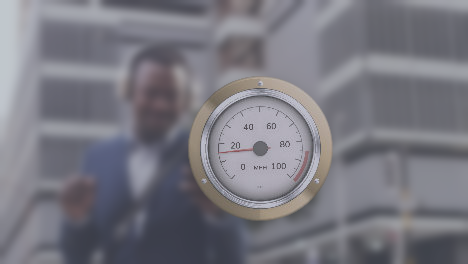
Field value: {"value": 15, "unit": "mph"}
